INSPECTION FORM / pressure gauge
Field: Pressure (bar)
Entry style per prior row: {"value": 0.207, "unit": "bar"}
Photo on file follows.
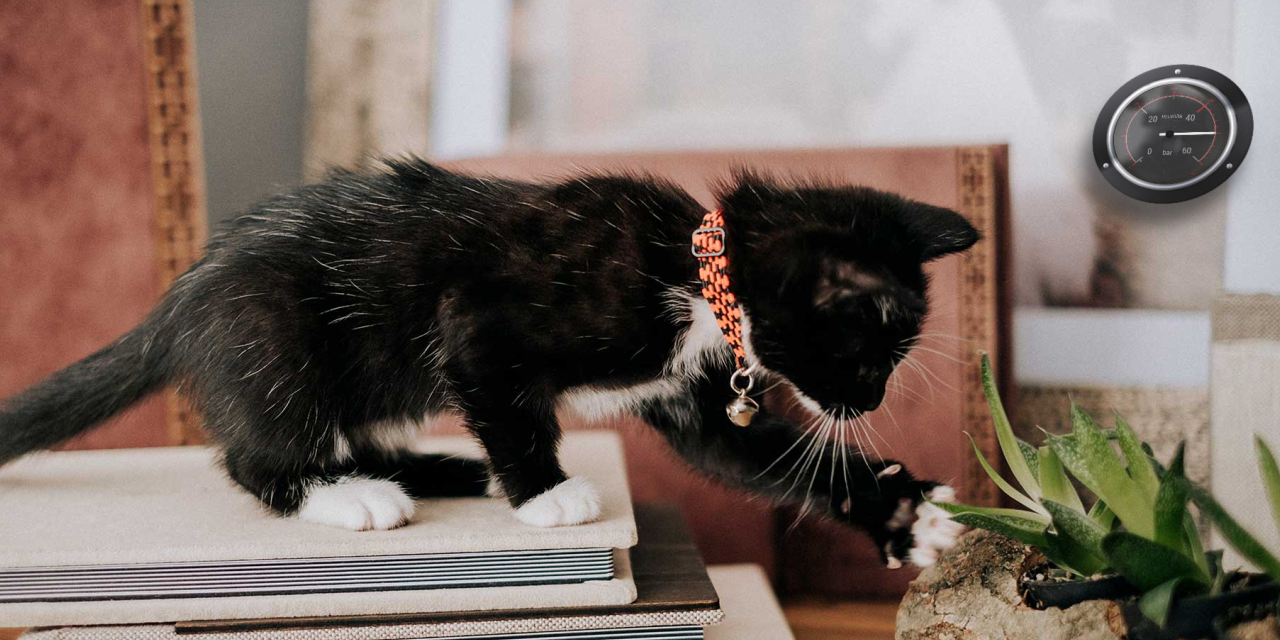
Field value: {"value": 50, "unit": "bar"}
